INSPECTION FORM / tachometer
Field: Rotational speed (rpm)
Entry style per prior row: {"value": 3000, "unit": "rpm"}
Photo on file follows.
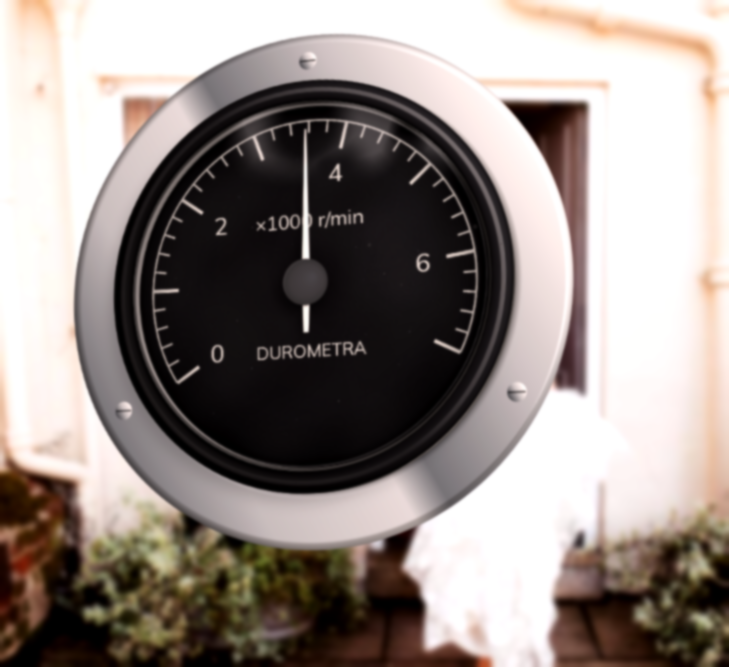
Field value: {"value": 3600, "unit": "rpm"}
